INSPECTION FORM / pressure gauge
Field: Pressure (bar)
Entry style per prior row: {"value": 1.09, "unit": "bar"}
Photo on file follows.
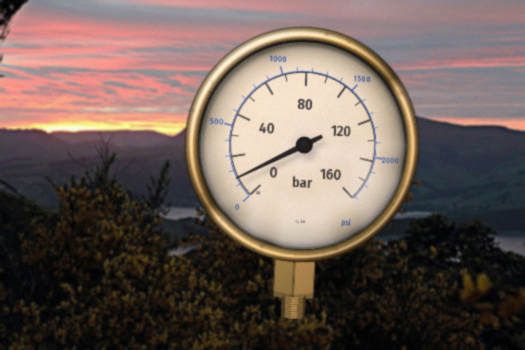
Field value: {"value": 10, "unit": "bar"}
